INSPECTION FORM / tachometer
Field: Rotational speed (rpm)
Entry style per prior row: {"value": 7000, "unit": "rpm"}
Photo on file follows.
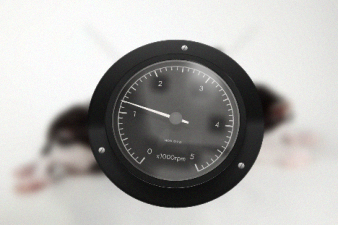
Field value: {"value": 1200, "unit": "rpm"}
